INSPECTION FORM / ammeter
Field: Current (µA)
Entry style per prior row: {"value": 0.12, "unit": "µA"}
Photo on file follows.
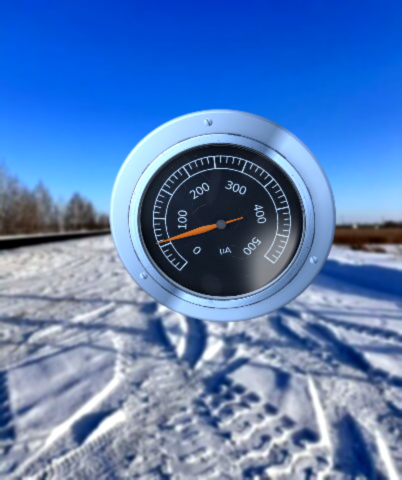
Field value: {"value": 60, "unit": "µA"}
